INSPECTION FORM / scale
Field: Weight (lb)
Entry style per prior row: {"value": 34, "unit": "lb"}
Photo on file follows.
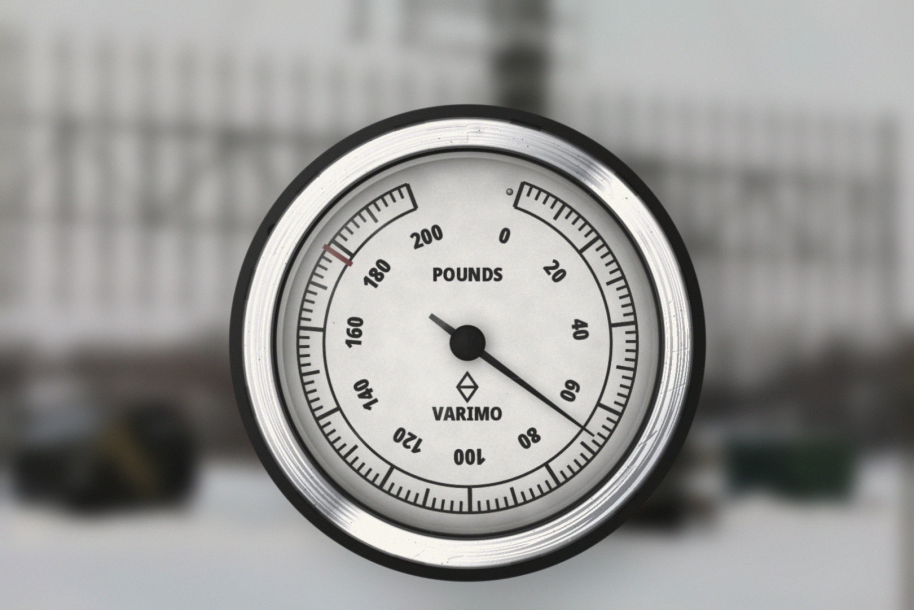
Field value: {"value": 67, "unit": "lb"}
